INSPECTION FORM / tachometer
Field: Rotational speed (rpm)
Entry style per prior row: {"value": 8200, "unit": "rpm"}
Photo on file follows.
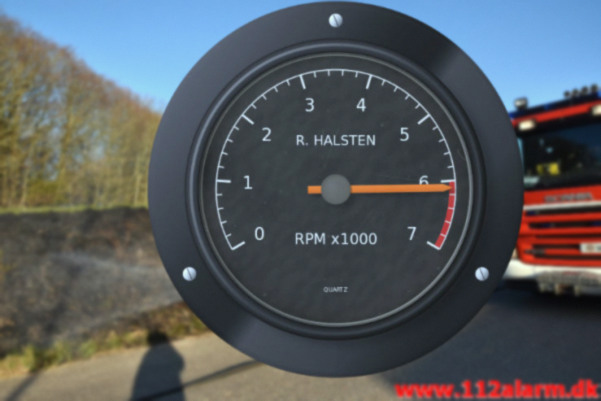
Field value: {"value": 6100, "unit": "rpm"}
